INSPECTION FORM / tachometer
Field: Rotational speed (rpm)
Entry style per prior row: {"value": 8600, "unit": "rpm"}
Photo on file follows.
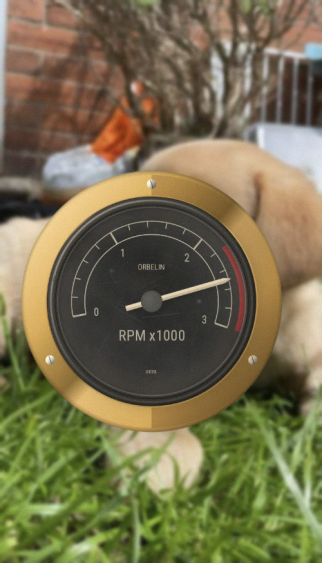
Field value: {"value": 2500, "unit": "rpm"}
